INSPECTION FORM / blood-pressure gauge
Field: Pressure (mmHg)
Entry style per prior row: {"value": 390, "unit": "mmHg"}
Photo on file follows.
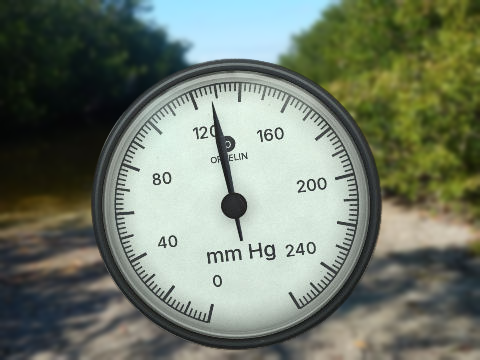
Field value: {"value": 128, "unit": "mmHg"}
